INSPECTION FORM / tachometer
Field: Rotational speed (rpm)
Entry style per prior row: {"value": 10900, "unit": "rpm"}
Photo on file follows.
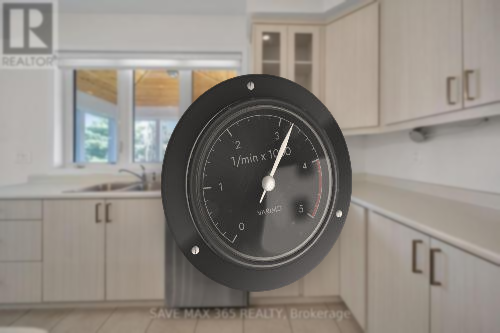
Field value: {"value": 3200, "unit": "rpm"}
